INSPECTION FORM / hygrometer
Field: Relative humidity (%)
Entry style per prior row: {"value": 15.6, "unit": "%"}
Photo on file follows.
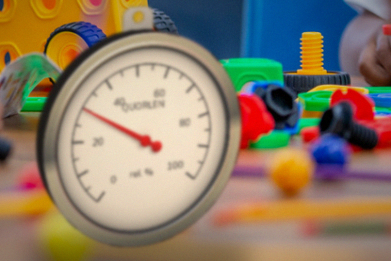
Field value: {"value": 30, "unit": "%"}
